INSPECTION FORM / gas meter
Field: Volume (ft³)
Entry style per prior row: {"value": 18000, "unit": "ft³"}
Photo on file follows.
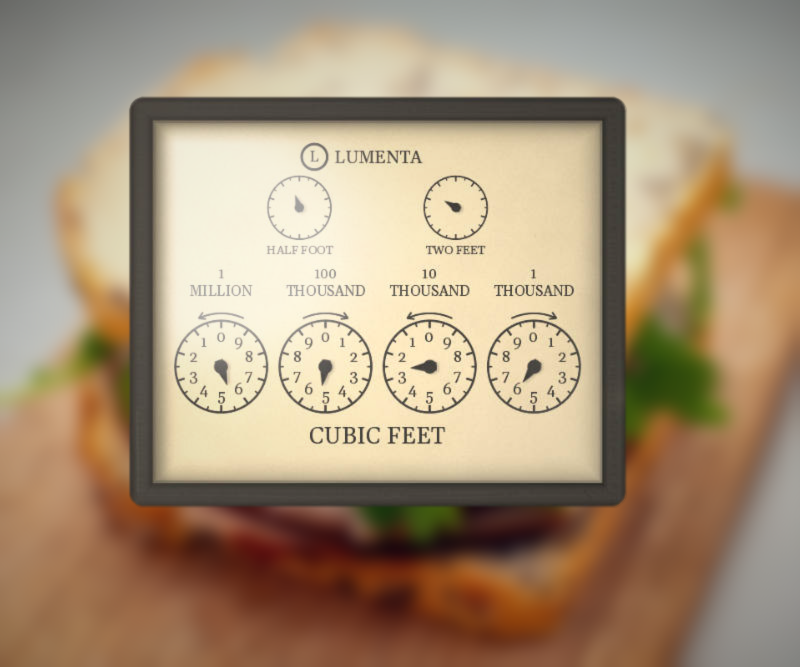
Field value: {"value": 552600, "unit": "ft³"}
